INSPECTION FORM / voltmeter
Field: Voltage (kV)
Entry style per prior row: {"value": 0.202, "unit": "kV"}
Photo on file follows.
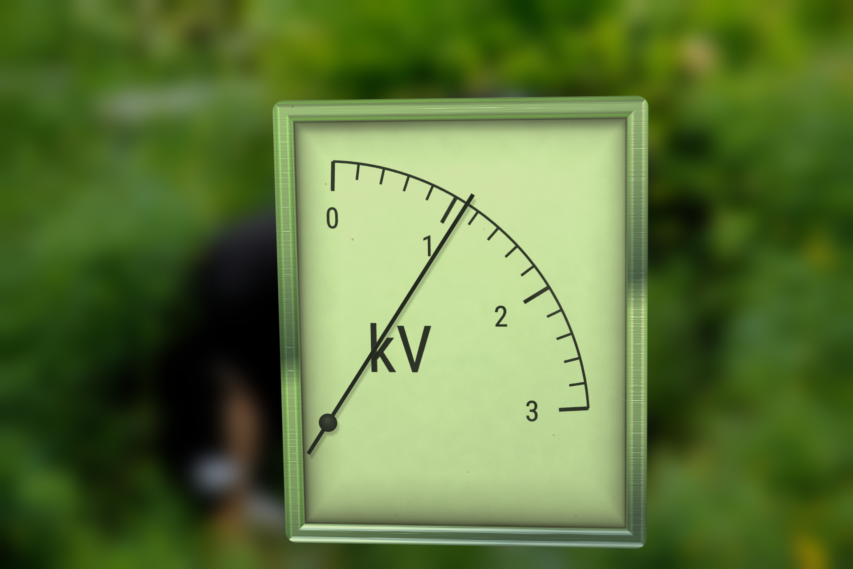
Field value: {"value": 1.1, "unit": "kV"}
